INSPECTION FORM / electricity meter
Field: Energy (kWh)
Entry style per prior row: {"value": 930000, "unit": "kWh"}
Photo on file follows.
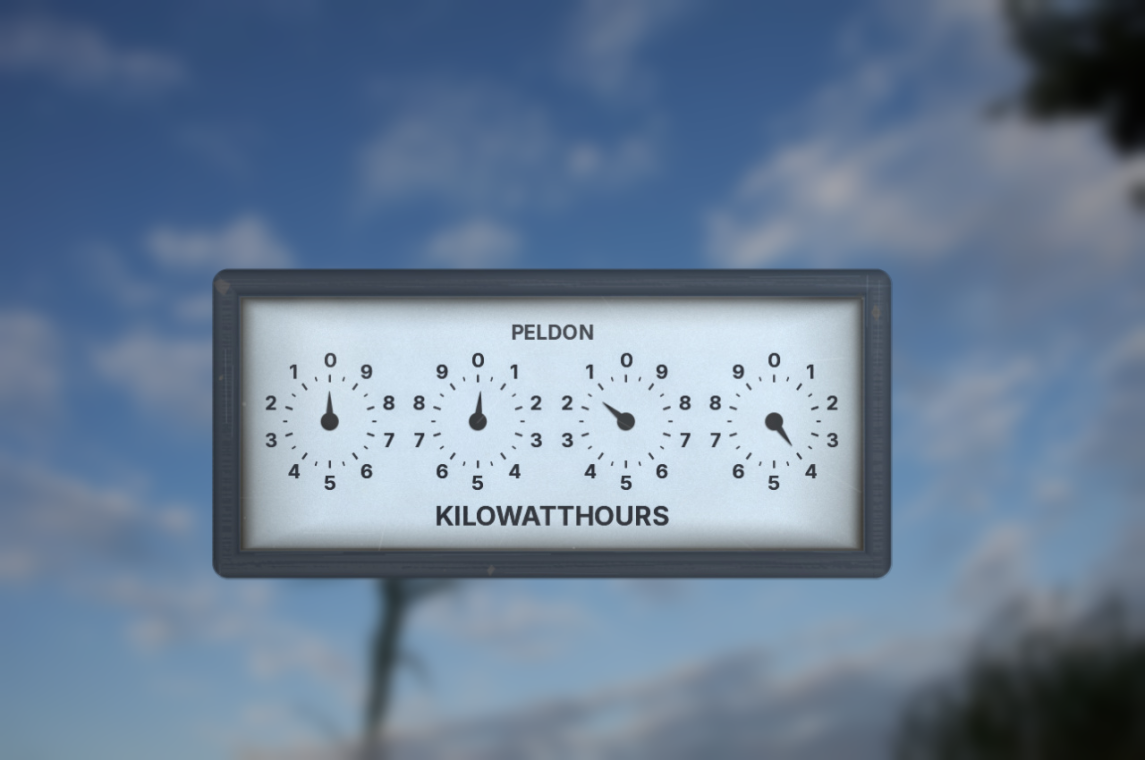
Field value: {"value": 14, "unit": "kWh"}
